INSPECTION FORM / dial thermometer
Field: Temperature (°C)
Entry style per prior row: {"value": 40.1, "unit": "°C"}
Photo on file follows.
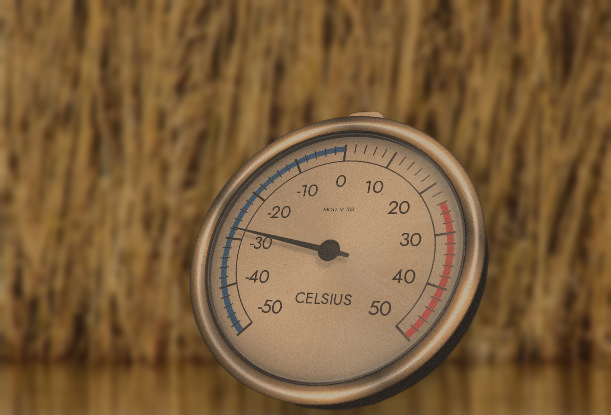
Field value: {"value": -28, "unit": "°C"}
